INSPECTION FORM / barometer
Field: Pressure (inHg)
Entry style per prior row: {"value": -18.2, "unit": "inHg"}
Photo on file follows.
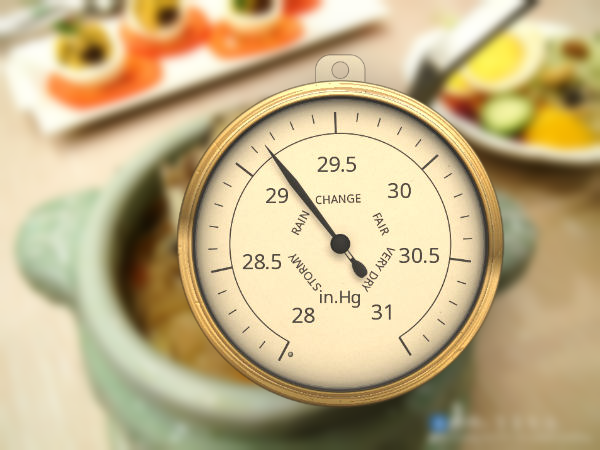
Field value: {"value": 29.15, "unit": "inHg"}
